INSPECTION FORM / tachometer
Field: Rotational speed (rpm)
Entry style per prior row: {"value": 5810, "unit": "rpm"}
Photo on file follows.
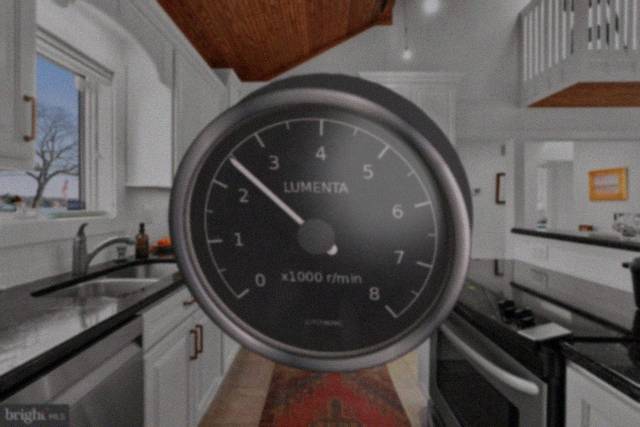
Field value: {"value": 2500, "unit": "rpm"}
